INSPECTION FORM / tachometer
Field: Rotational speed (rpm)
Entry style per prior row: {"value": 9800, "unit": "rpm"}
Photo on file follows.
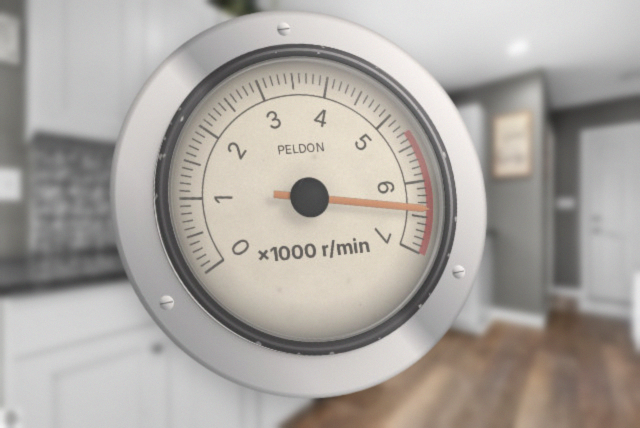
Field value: {"value": 6400, "unit": "rpm"}
